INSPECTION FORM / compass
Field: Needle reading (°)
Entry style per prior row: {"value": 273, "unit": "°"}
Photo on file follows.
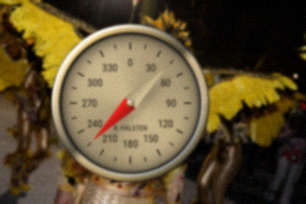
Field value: {"value": 225, "unit": "°"}
